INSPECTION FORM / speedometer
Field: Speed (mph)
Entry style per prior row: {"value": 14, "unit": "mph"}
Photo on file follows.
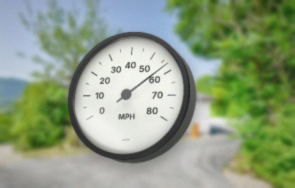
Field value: {"value": 57.5, "unit": "mph"}
